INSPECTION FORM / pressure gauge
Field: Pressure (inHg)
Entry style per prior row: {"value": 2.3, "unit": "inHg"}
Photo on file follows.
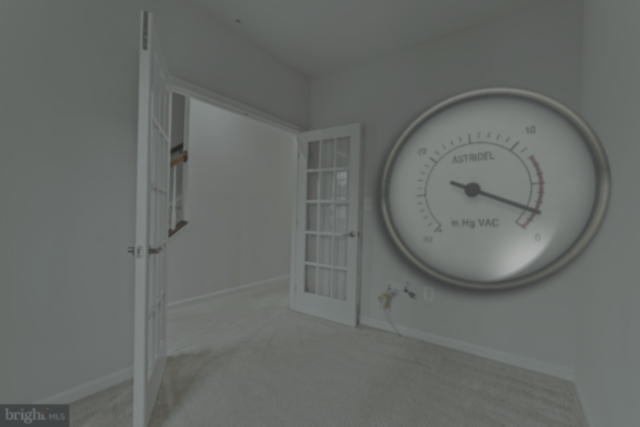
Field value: {"value": -2, "unit": "inHg"}
